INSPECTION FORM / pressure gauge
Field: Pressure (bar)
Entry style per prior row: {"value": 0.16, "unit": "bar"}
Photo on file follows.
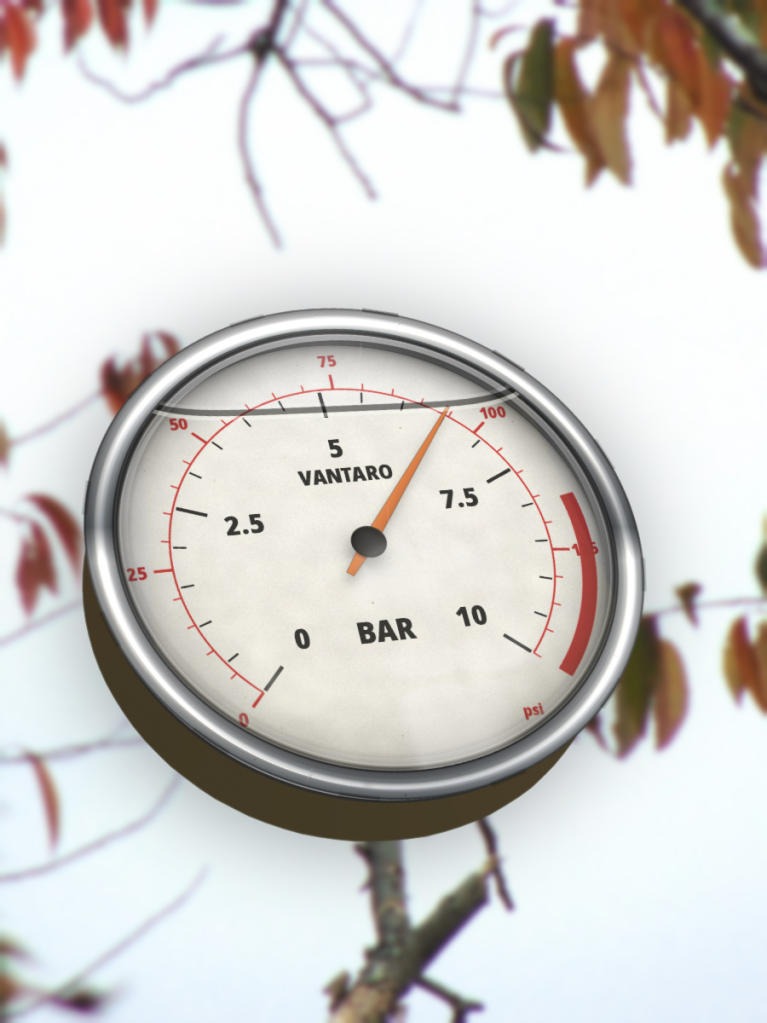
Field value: {"value": 6.5, "unit": "bar"}
